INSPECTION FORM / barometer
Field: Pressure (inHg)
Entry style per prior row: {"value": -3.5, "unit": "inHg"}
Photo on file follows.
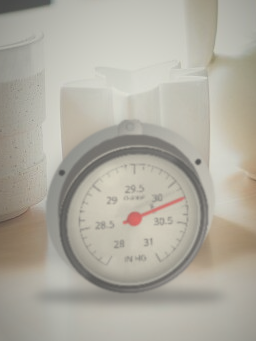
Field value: {"value": 30.2, "unit": "inHg"}
